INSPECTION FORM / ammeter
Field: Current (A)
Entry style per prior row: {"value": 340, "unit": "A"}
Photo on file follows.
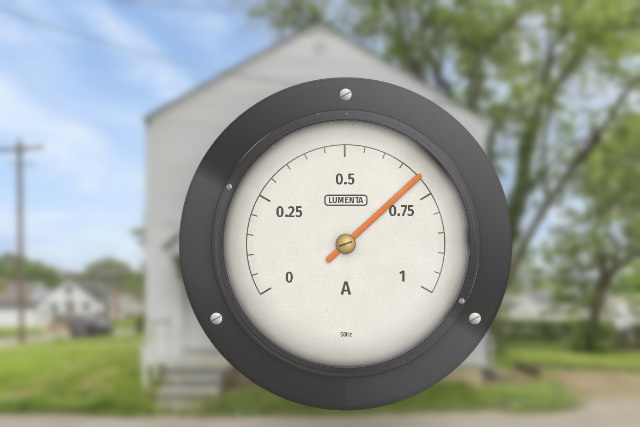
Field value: {"value": 0.7, "unit": "A"}
